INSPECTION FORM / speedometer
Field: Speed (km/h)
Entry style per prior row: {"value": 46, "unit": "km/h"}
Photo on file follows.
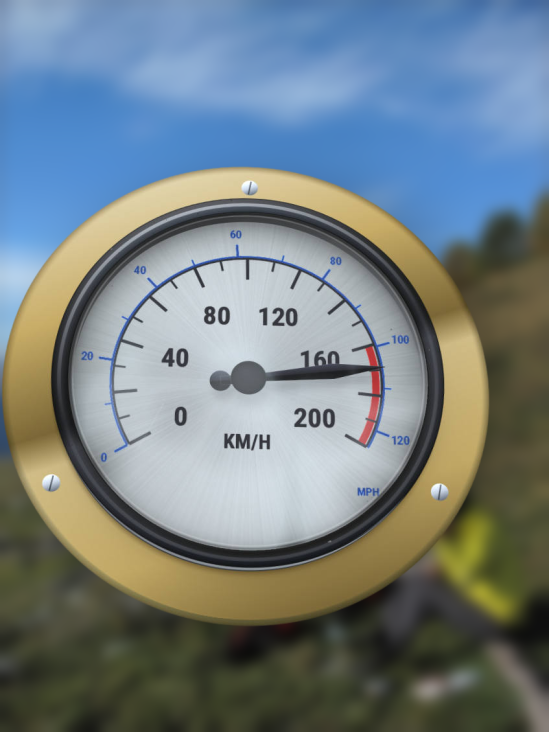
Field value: {"value": 170, "unit": "km/h"}
